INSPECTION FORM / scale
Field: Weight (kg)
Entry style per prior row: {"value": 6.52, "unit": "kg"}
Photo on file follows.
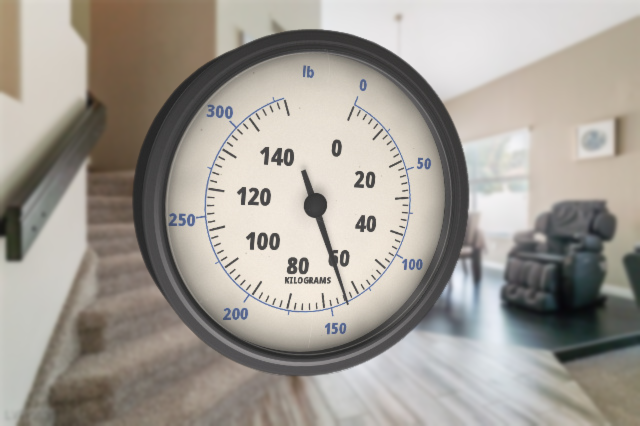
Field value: {"value": 64, "unit": "kg"}
